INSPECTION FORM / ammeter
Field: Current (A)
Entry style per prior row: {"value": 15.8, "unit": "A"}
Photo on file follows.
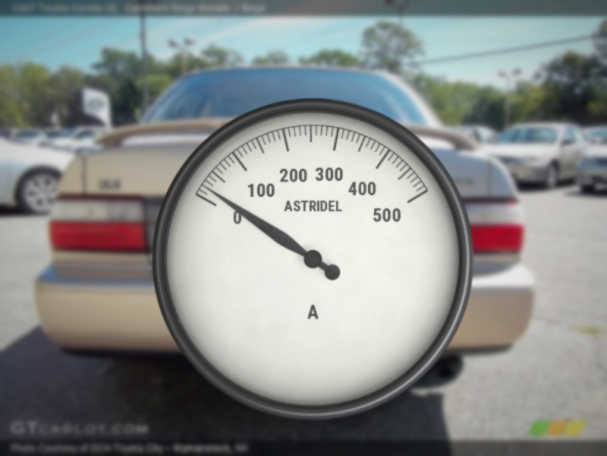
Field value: {"value": 20, "unit": "A"}
